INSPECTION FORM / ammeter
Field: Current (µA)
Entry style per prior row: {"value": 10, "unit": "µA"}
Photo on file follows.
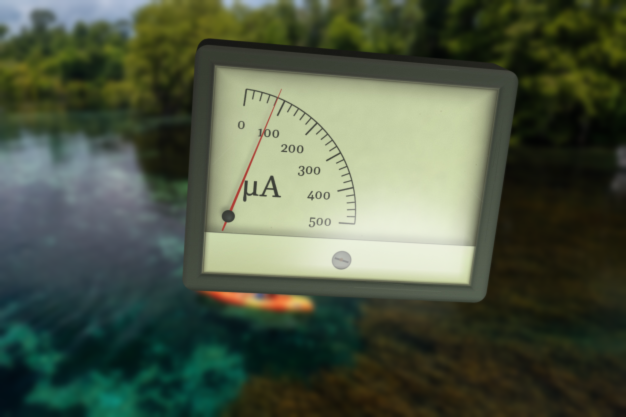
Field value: {"value": 80, "unit": "µA"}
